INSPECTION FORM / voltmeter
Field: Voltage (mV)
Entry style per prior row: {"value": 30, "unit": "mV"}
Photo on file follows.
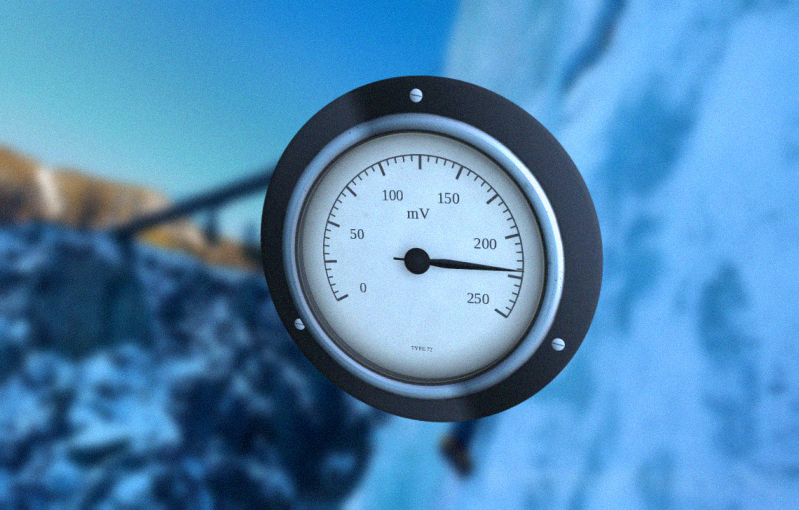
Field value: {"value": 220, "unit": "mV"}
